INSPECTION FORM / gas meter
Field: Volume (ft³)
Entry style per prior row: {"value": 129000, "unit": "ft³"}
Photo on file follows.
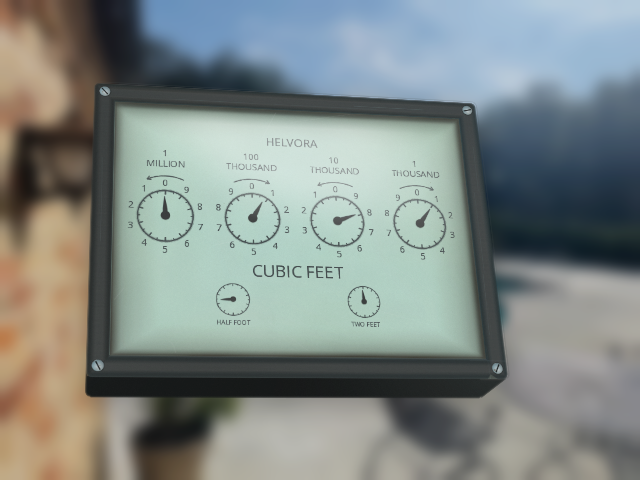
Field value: {"value": 8100, "unit": "ft³"}
